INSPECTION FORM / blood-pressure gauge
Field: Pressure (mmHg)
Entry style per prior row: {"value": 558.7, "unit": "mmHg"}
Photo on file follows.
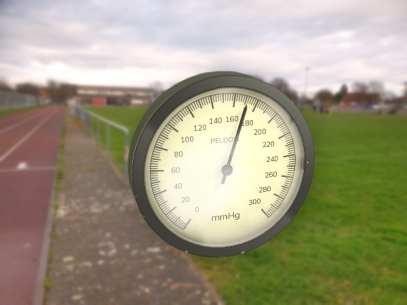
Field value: {"value": 170, "unit": "mmHg"}
